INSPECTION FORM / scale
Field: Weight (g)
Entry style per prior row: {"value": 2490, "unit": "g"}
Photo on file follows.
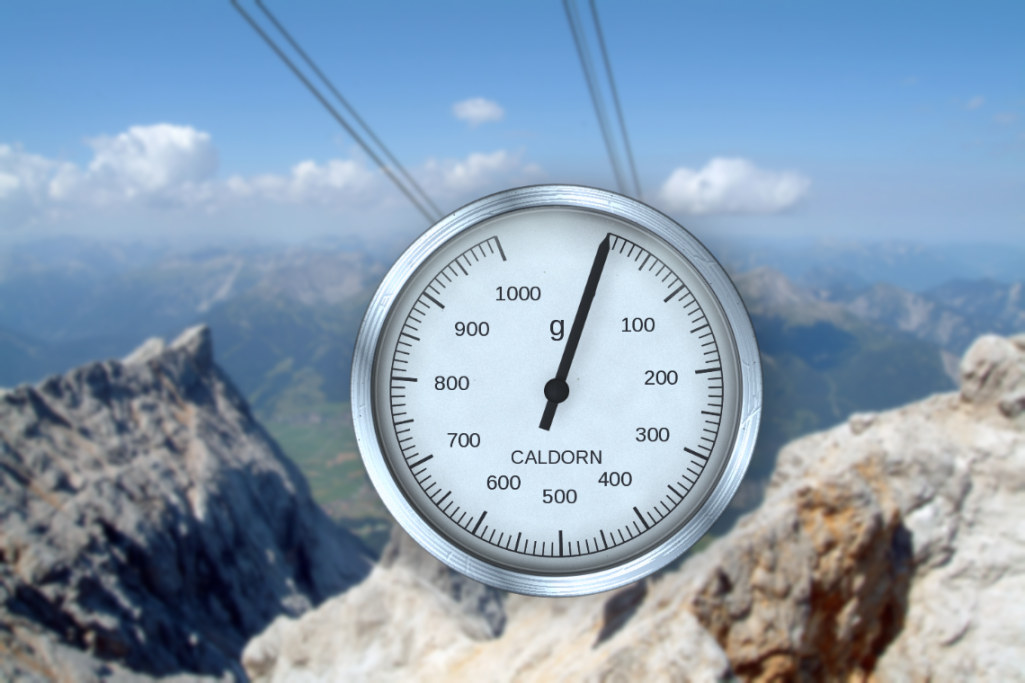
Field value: {"value": 0, "unit": "g"}
